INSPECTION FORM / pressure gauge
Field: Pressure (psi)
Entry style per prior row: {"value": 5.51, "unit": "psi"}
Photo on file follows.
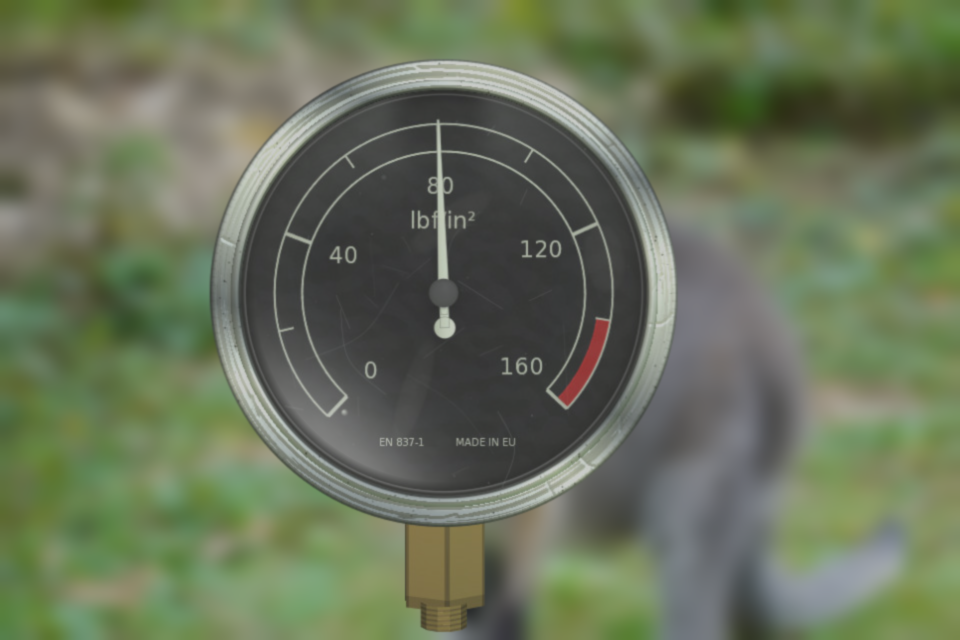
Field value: {"value": 80, "unit": "psi"}
